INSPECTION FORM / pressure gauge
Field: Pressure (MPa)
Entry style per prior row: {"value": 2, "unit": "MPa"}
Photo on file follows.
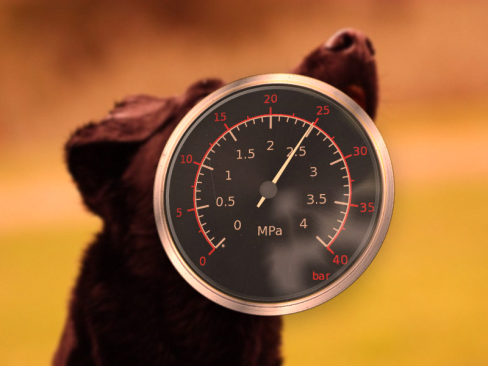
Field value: {"value": 2.5, "unit": "MPa"}
